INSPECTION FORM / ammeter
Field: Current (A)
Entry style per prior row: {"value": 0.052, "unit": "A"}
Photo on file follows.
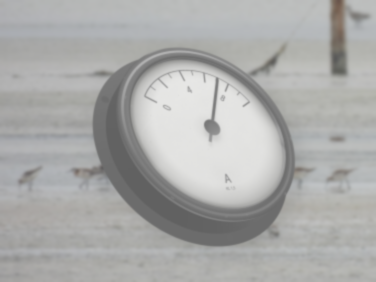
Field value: {"value": 7, "unit": "A"}
